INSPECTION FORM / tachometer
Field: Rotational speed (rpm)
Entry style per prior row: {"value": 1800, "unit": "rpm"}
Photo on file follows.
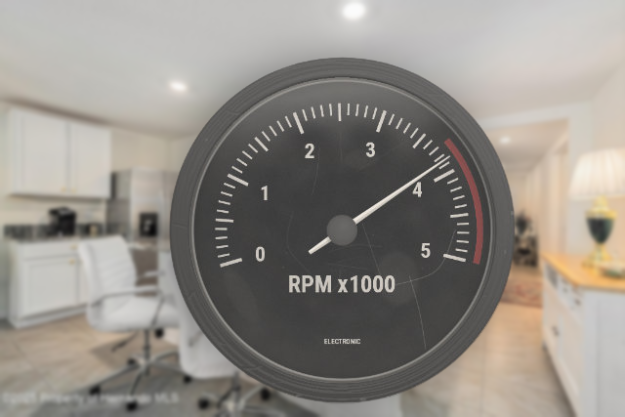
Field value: {"value": 3850, "unit": "rpm"}
